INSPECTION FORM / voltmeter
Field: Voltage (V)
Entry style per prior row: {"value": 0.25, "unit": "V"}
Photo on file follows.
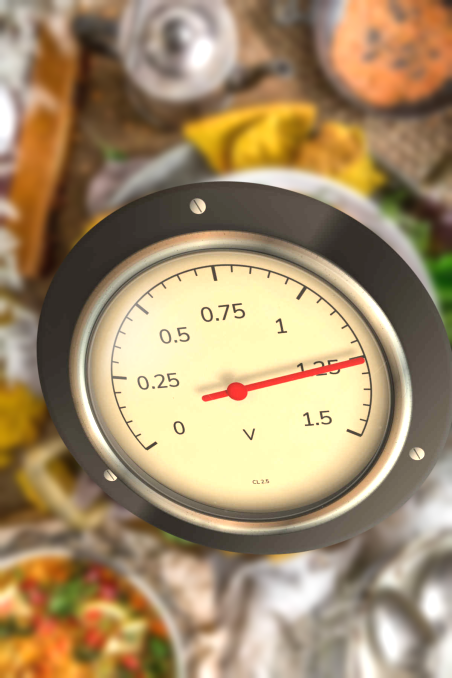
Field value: {"value": 1.25, "unit": "V"}
